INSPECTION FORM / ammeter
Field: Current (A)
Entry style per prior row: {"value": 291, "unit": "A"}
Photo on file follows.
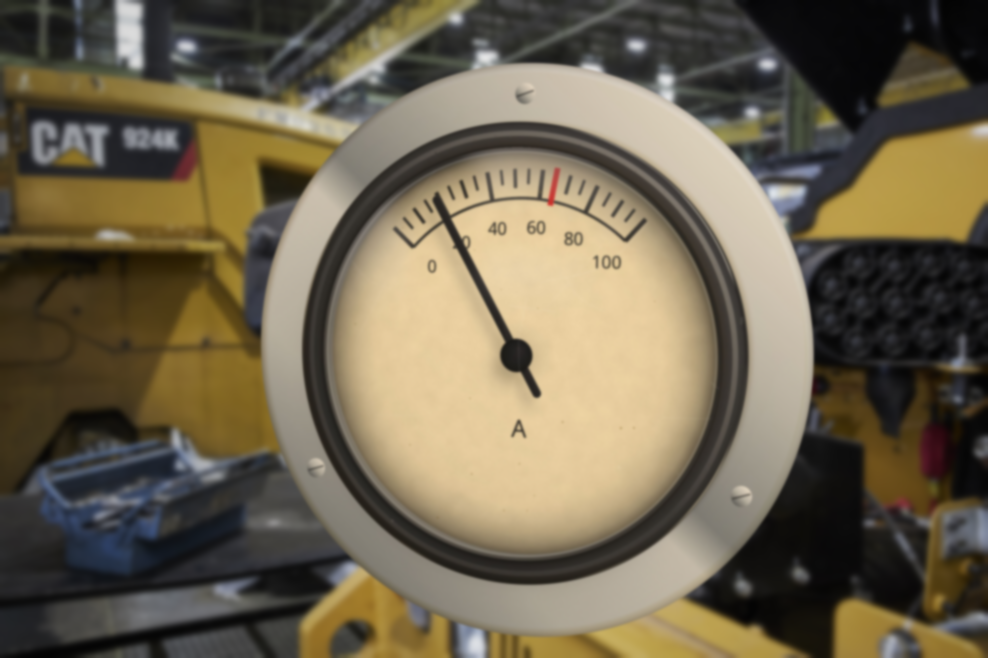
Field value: {"value": 20, "unit": "A"}
